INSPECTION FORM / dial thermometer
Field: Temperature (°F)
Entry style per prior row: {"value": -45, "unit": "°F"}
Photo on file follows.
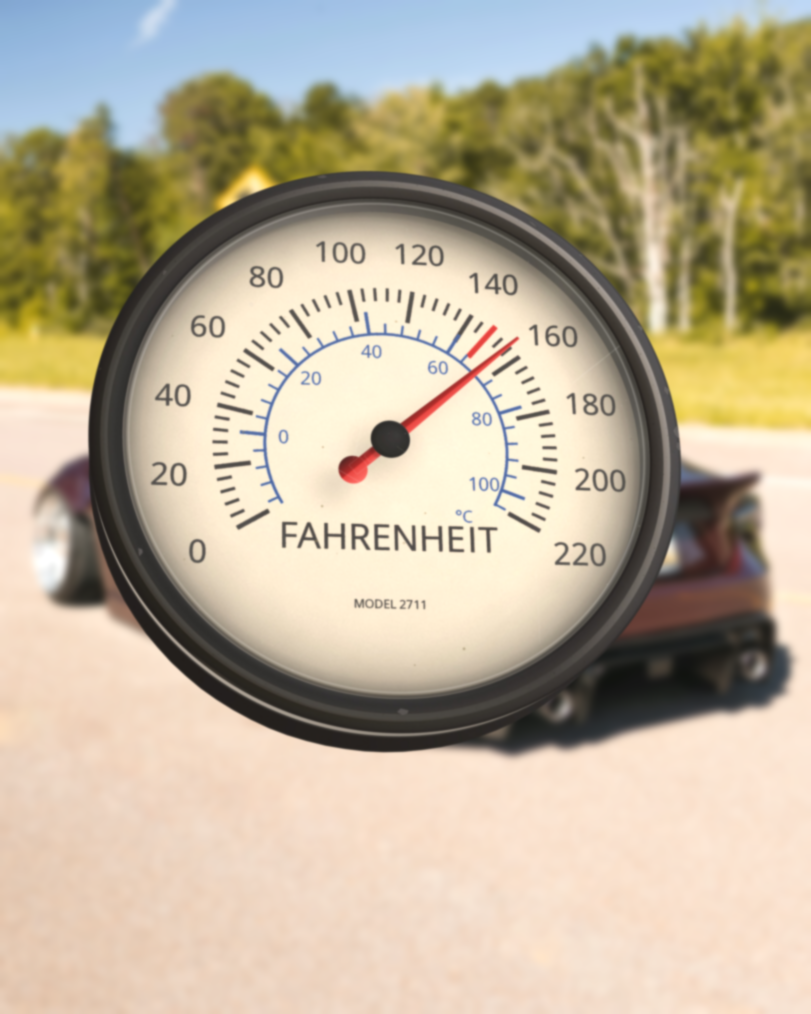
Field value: {"value": 156, "unit": "°F"}
